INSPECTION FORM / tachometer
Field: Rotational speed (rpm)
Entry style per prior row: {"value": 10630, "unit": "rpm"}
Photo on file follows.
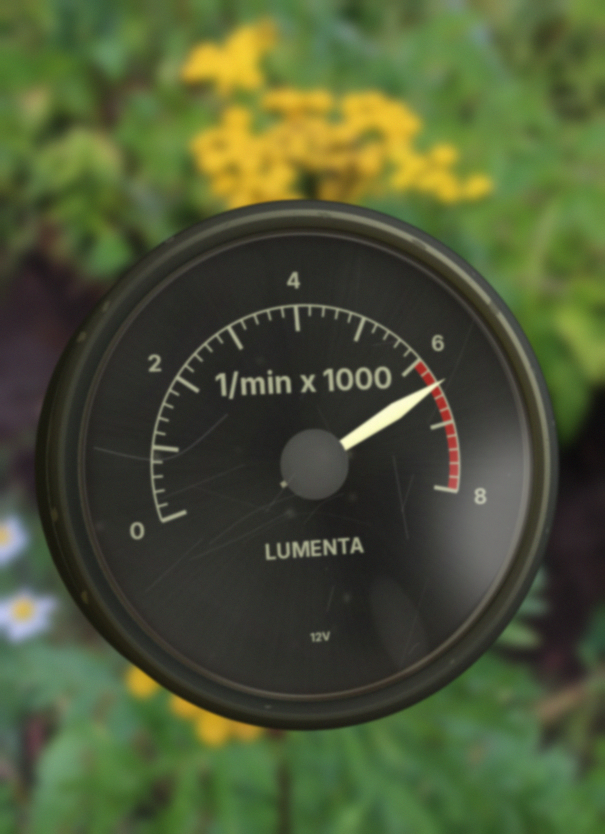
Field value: {"value": 6400, "unit": "rpm"}
